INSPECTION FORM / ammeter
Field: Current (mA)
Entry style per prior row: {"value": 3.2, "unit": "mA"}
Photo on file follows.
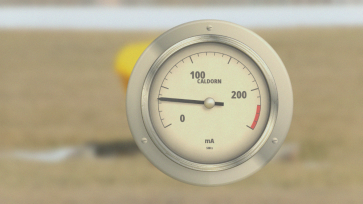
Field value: {"value": 35, "unit": "mA"}
